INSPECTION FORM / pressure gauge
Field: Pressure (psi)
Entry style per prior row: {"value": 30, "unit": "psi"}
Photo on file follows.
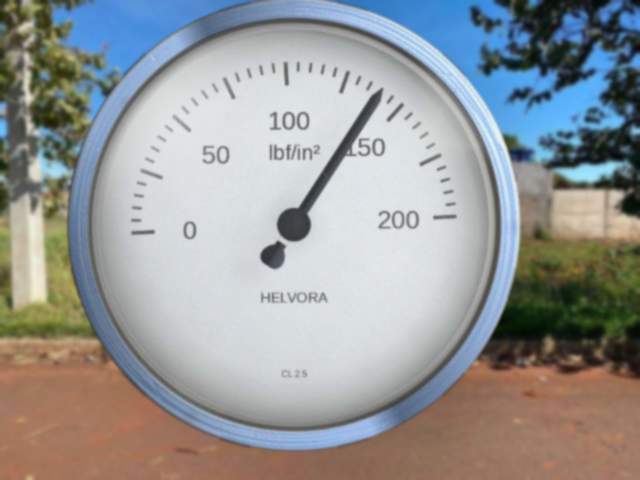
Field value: {"value": 140, "unit": "psi"}
